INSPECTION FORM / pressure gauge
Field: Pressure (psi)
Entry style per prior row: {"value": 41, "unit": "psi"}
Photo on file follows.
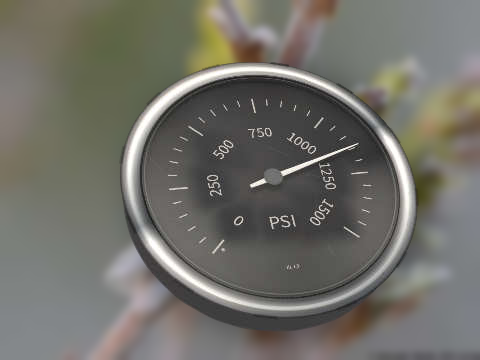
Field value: {"value": 1150, "unit": "psi"}
